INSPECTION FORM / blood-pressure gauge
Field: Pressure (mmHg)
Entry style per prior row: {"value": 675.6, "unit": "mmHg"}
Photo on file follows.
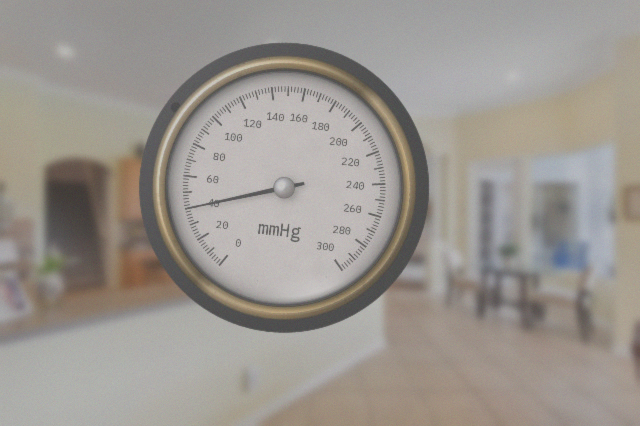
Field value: {"value": 40, "unit": "mmHg"}
